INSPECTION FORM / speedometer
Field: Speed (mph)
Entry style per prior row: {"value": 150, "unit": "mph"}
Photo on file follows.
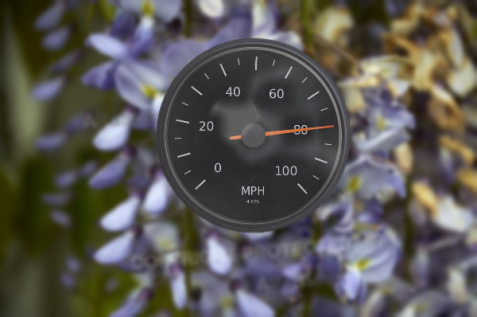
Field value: {"value": 80, "unit": "mph"}
